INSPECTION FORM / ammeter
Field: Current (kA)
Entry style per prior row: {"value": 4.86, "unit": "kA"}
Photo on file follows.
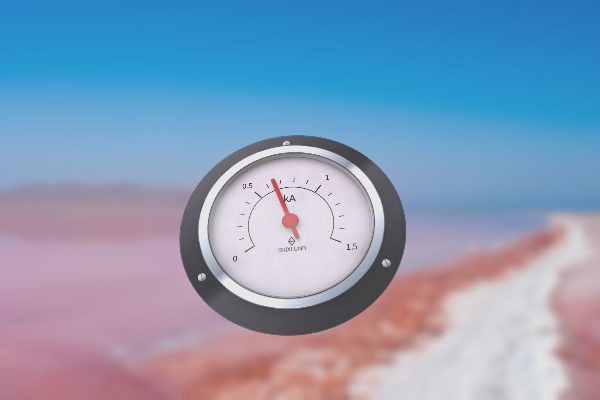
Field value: {"value": 0.65, "unit": "kA"}
